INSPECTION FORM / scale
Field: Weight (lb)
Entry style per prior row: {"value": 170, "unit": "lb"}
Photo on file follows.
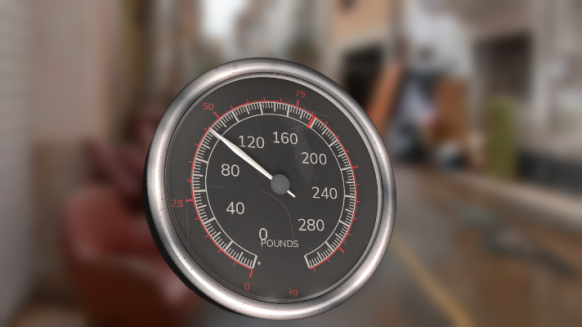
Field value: {"value": 100, "unit": "lb"}
